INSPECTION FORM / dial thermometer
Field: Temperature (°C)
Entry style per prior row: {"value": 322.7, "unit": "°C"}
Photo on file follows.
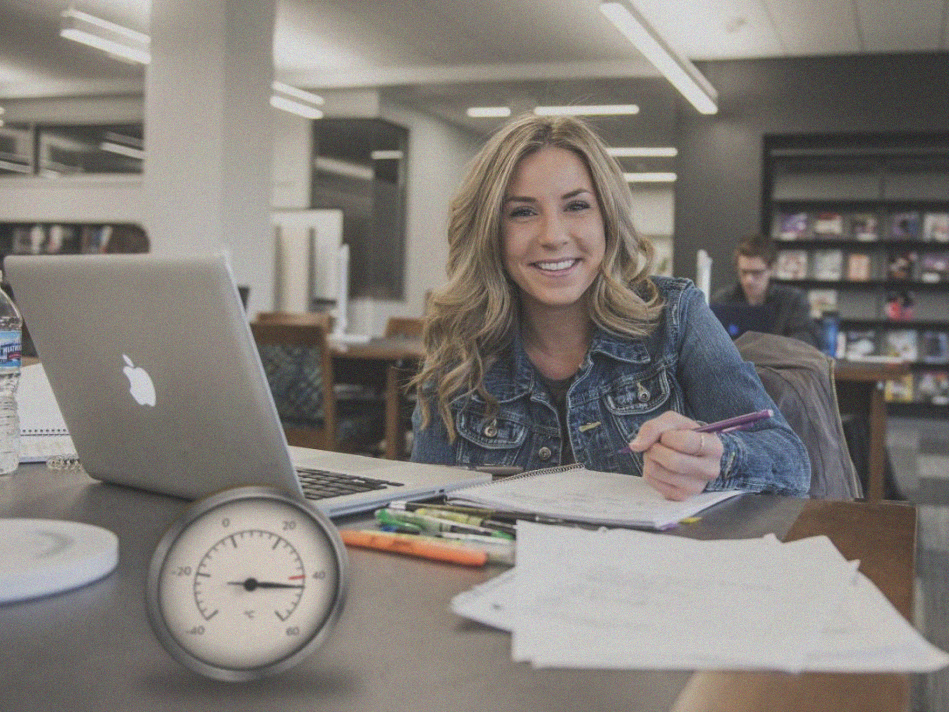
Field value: {"value": 44, "unit": "°C"}
